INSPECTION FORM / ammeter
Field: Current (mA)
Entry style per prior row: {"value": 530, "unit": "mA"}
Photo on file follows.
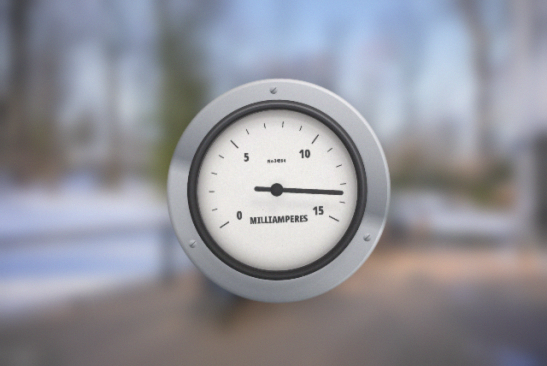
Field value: {"value": 13.5, "unit": "mA"}
